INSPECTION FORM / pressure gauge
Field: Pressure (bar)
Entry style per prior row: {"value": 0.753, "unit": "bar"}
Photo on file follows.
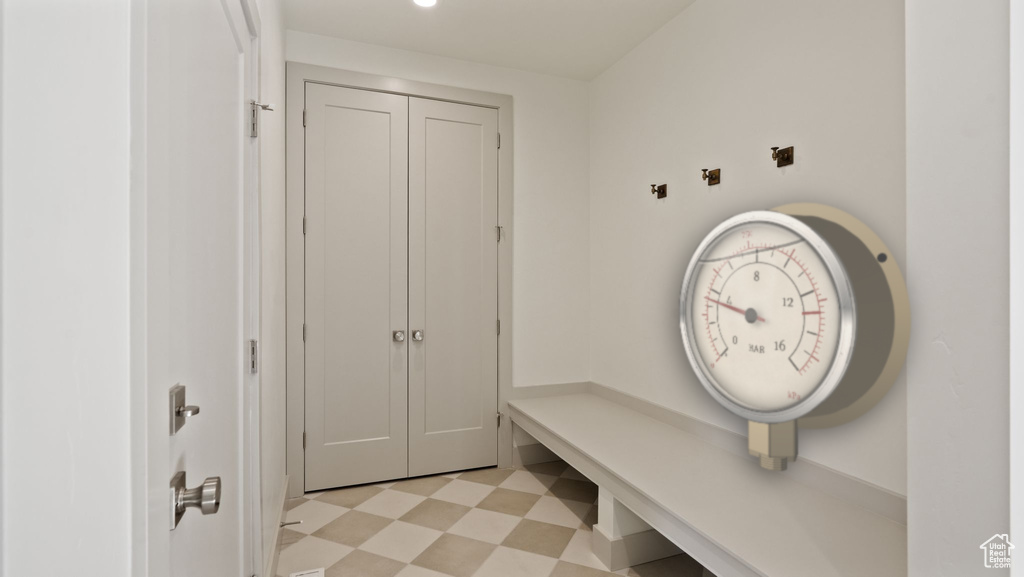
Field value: {"value": 3.5, "unit": "bar"}
